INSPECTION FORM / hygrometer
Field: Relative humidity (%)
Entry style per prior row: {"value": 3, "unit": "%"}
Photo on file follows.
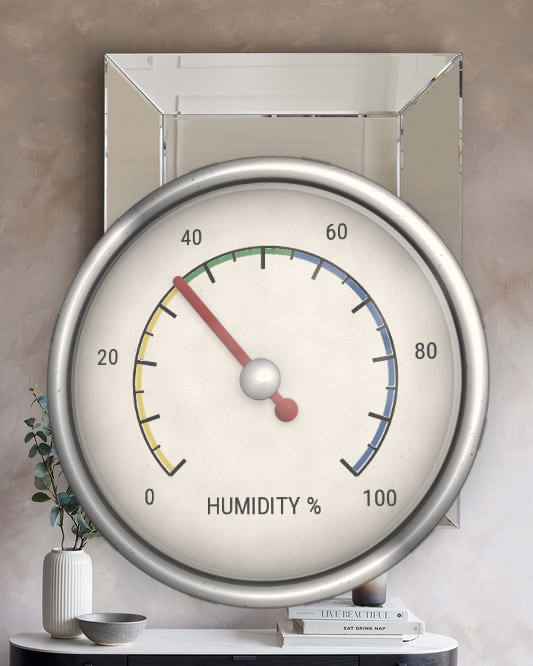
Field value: {"value": 35, "unit": "%"}
